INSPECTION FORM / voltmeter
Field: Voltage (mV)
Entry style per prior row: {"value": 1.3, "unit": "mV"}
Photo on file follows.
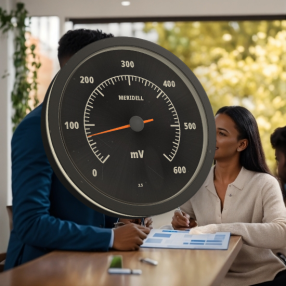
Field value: {"value": 70, "unit": "mV"}
